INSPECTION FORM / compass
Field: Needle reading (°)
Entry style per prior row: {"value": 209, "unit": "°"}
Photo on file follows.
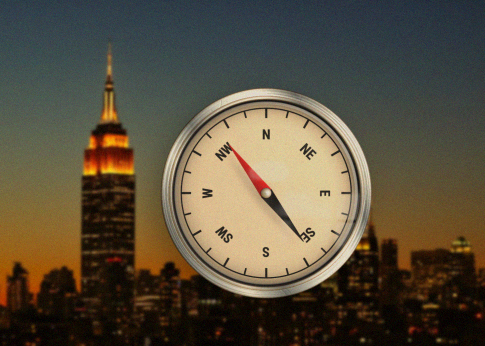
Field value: {"value": 322.5, "unit": "°"}
